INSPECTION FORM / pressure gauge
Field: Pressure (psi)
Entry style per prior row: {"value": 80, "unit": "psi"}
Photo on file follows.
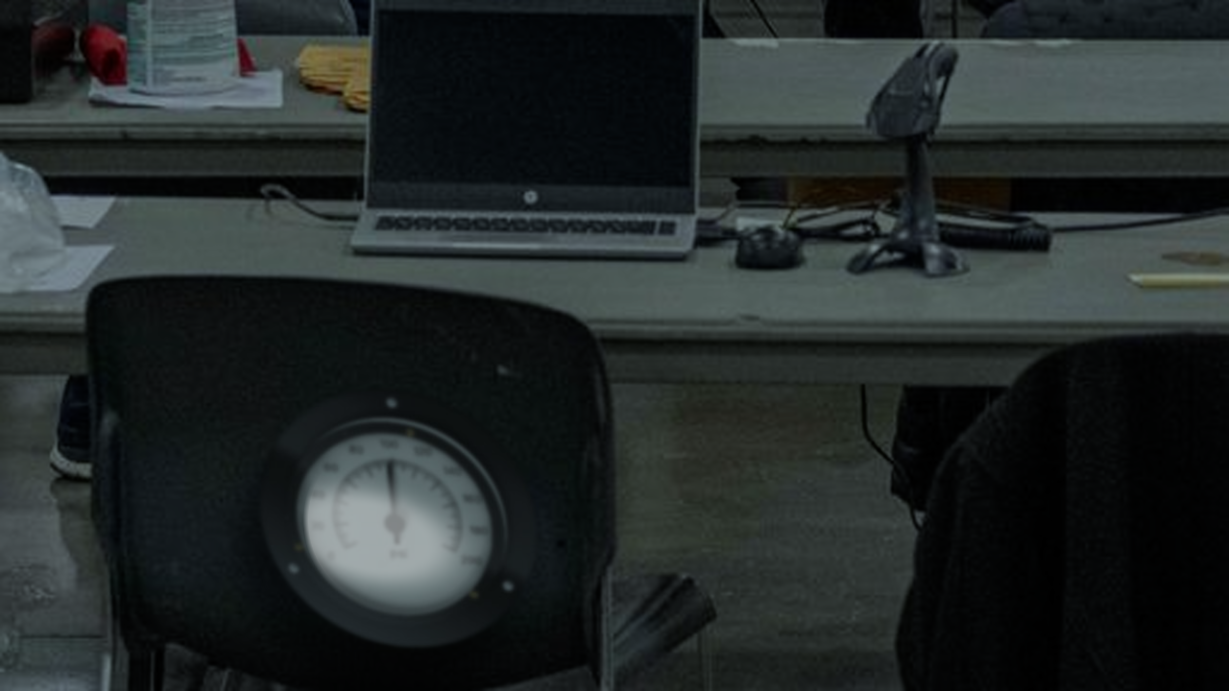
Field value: {"value": 100, "unit": "psi"}
